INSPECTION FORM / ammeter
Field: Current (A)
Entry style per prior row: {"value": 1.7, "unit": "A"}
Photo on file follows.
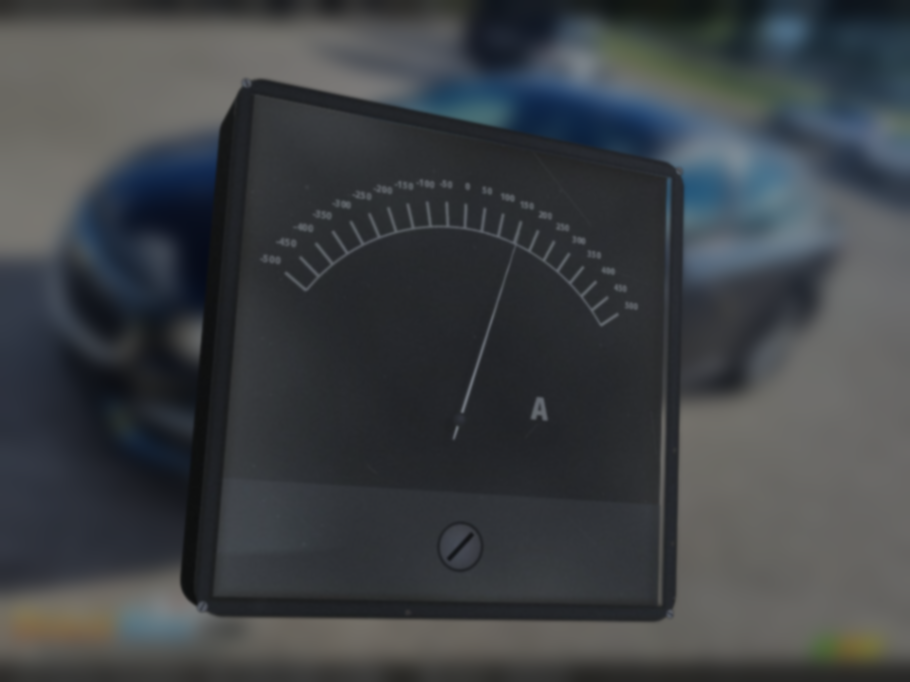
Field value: {"value": 150, "unit": "A"}
